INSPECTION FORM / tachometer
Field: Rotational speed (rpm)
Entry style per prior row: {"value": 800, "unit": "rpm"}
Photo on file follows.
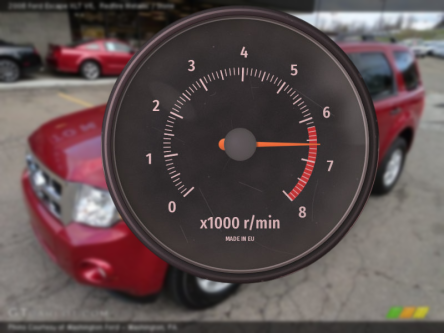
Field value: {"value": 6600, "unit": "rpm"}
